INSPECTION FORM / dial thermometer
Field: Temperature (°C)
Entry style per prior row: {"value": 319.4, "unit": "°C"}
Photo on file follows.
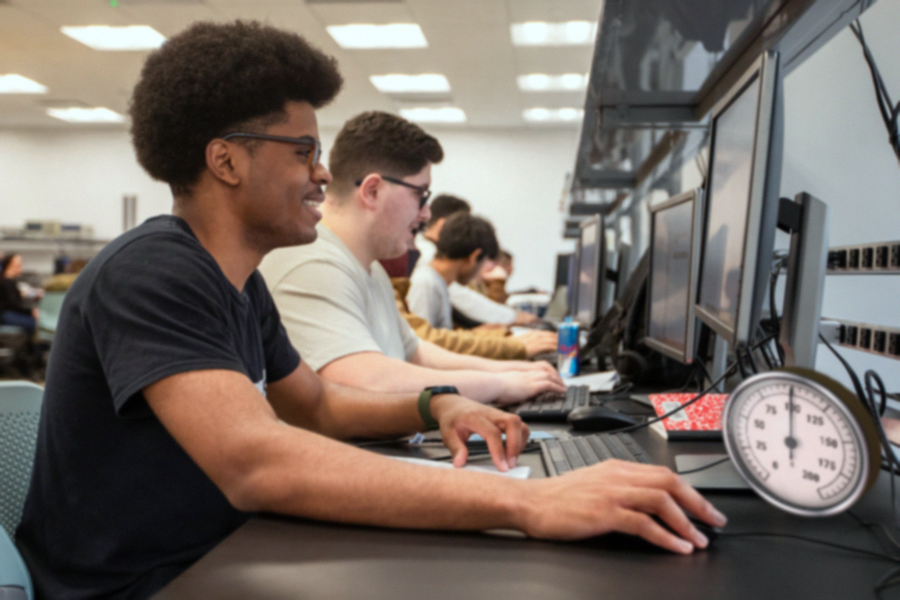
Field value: {"value": 100, "unit": "°C"}
